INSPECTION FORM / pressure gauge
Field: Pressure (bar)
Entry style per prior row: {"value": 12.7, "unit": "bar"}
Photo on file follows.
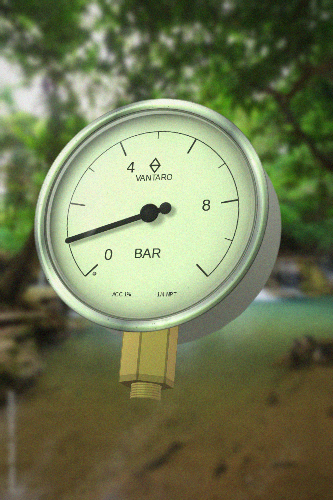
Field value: {"value": 1, "unit": "bar"}
